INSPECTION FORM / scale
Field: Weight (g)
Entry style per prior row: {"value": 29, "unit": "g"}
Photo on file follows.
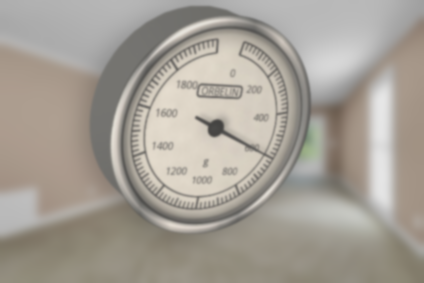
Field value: {"value": 600, "unit": "g"}
